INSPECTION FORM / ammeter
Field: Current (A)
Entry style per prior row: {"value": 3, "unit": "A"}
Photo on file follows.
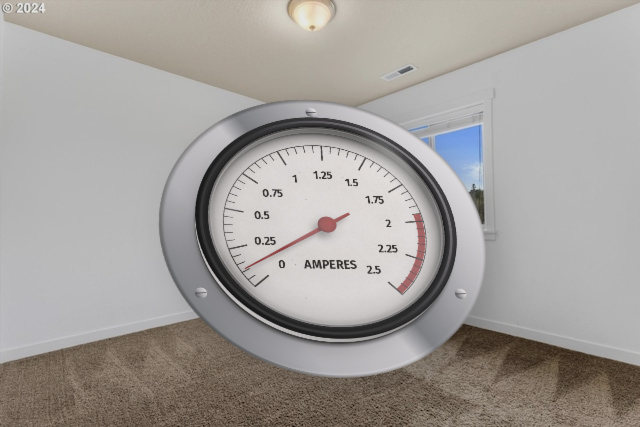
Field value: {"value": 0.1, "unit": "A"}
